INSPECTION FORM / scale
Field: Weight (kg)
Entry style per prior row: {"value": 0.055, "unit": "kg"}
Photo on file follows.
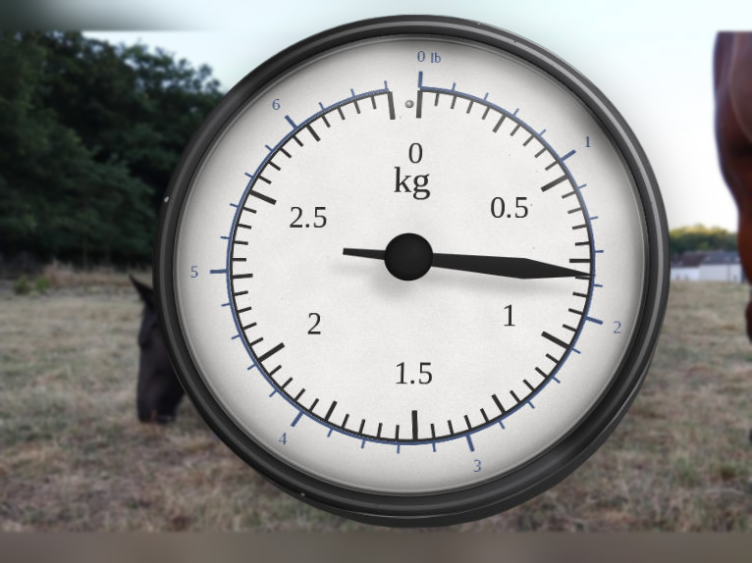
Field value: {"value": 0.8, "unit": "kg"}
